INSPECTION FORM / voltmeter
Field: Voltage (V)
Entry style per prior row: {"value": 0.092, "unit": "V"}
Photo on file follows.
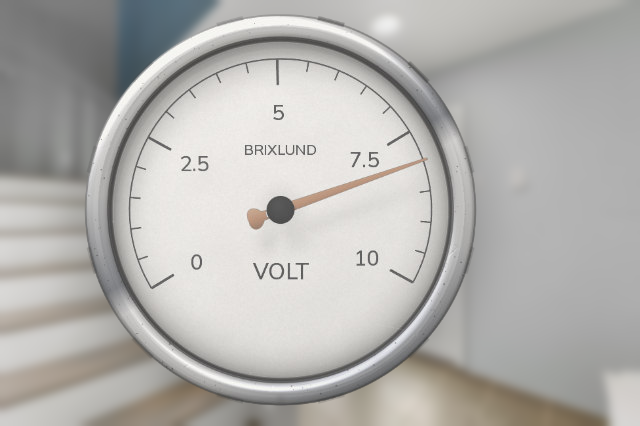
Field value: {"value": 8, "unit": "V"}
